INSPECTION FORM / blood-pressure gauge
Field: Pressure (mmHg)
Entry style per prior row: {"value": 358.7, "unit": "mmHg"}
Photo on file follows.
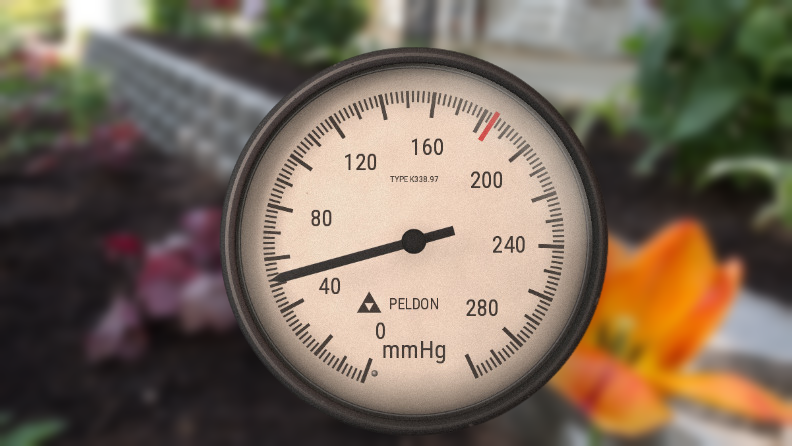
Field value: {"value": 52, "unit": "mmHg"}
